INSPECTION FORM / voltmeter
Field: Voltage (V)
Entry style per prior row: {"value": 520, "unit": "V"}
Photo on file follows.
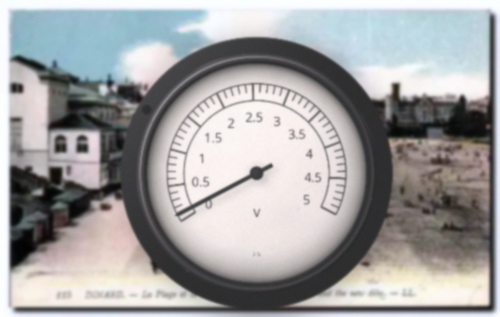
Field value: {"value": 0.1, "unit": "V"}
